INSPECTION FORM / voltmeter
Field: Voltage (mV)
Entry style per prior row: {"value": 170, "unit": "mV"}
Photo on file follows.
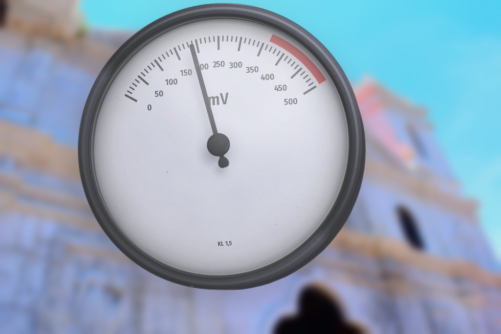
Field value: {"value": 190, "unit": "mV"}
